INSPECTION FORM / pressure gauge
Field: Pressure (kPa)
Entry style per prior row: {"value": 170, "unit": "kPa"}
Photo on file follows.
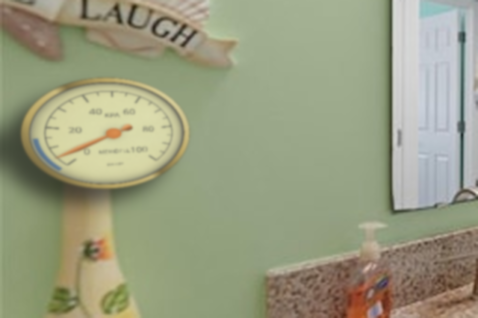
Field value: {"value": 5, "unit": "kPa"}
